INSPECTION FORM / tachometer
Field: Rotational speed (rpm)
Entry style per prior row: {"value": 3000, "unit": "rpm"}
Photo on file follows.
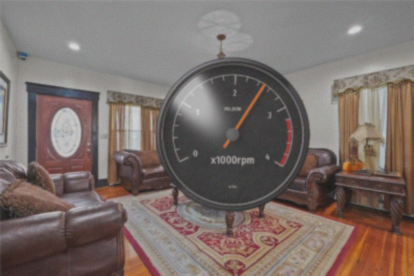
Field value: {"value": 2500, "unit": "rpm"}
